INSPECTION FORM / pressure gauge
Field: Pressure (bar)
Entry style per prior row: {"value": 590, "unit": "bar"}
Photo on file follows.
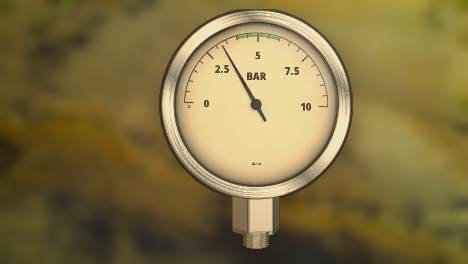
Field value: {"value": 3.25, "unit": "bar"}
